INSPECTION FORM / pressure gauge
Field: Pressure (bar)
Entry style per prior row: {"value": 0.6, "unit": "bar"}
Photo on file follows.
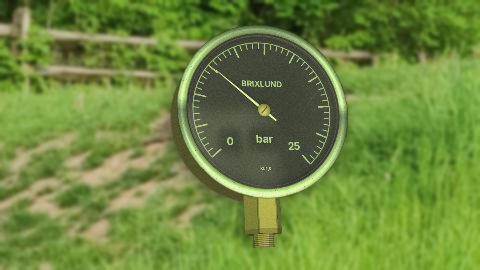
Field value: {"value": 7.5, "unit": "bar"}
